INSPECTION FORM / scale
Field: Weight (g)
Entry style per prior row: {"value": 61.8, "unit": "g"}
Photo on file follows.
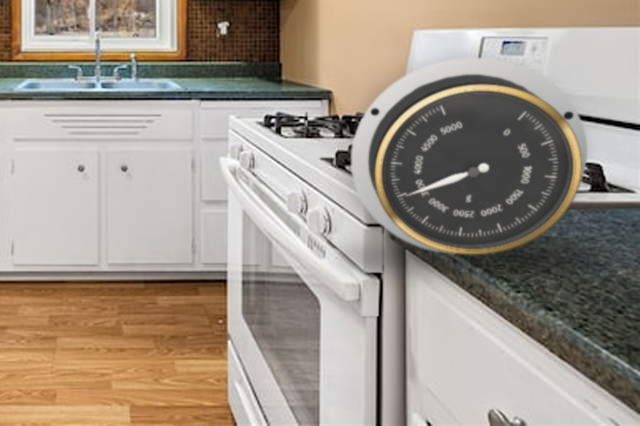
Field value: {"value": 3500, "unit": "g"}
